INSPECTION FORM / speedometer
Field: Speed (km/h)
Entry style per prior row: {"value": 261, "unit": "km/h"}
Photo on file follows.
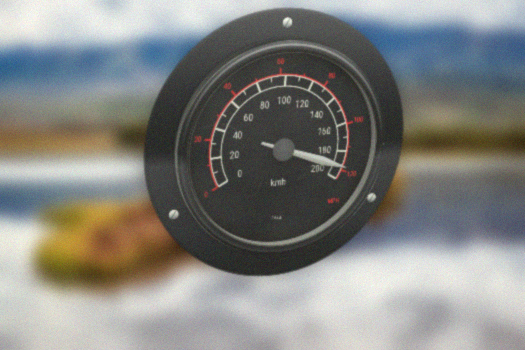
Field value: {"value": 190, "unit": "km/h"}
